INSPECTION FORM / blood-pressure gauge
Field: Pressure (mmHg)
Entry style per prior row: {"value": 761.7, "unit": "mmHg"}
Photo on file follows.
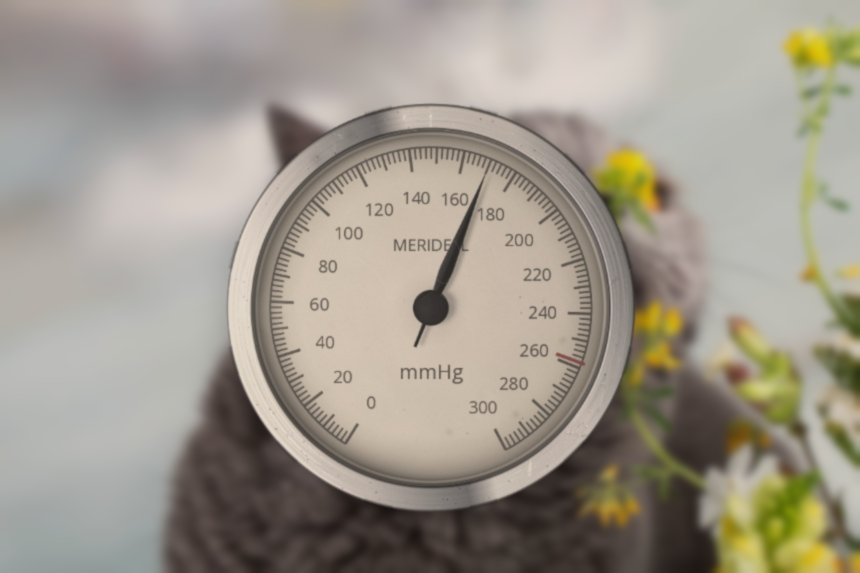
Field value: {"value": 170, "unit": "mmHg"}
